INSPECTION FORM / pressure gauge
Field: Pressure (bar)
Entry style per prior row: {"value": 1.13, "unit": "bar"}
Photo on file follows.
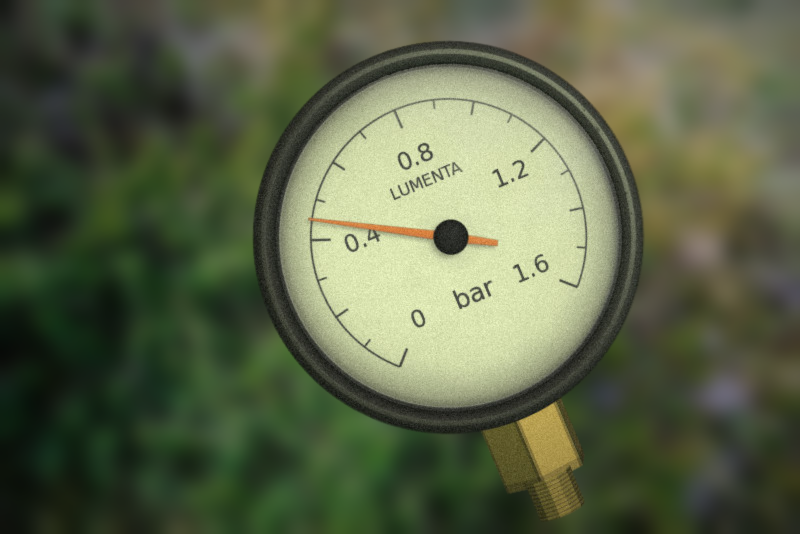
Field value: {"value": 0.45, "unit": "bar"}
